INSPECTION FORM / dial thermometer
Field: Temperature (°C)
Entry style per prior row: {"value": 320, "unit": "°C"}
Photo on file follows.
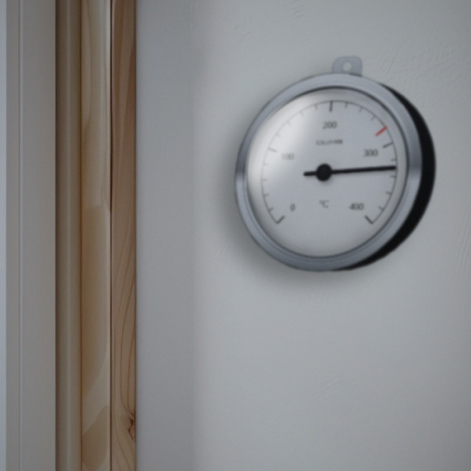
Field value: {"value": 330, "unit": "°C"}
